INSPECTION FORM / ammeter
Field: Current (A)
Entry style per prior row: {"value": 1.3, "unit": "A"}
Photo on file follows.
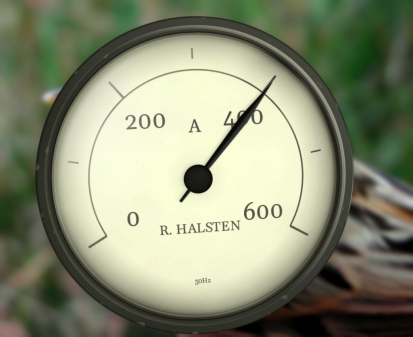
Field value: {"value": 400, "unit": "A"}
